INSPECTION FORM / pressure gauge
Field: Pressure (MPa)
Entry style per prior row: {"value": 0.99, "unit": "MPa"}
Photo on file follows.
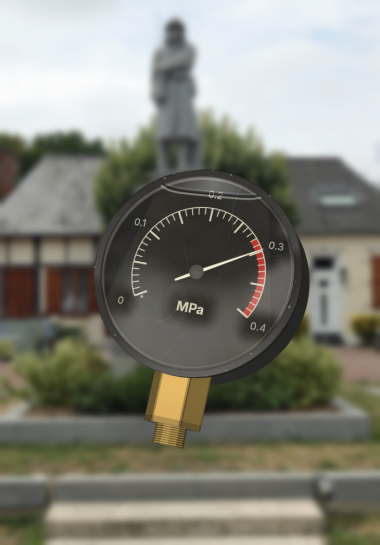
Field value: {"value": 0.3, "unit": "MPa"}
